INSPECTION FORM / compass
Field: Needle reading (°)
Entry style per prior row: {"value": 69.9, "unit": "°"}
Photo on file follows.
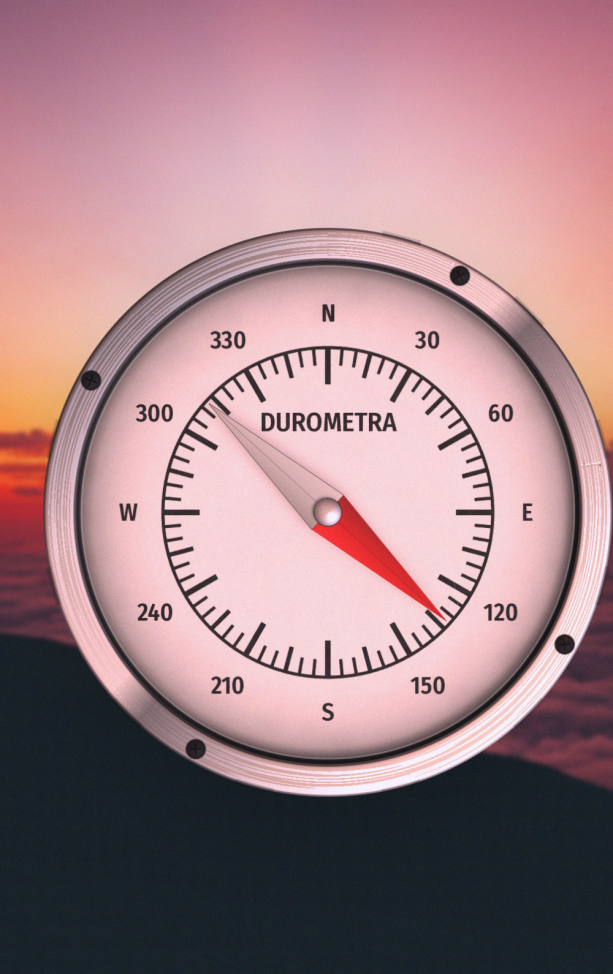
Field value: {"value": 132.5, "unit": "°"}
